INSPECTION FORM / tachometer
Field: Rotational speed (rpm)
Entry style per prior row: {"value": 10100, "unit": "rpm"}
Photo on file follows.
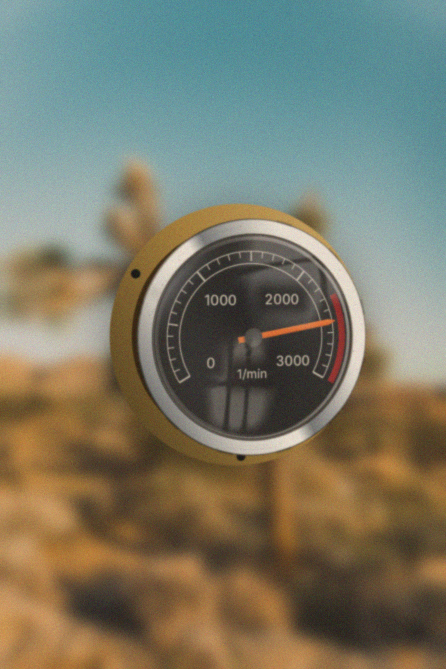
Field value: {"value": 2500, "unit": "rpm"}
